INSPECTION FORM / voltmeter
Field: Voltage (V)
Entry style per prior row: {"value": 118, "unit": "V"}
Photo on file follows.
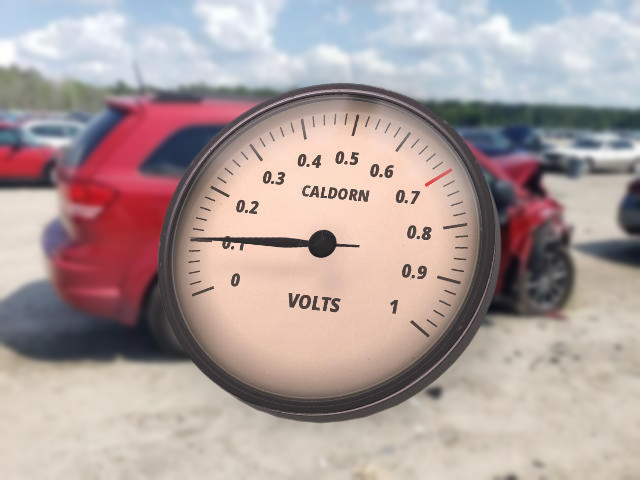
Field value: {"value": 0.1, "unit": "V"}
